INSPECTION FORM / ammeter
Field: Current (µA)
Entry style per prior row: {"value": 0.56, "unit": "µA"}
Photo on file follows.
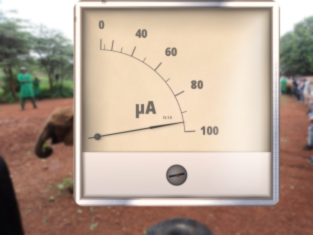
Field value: {"value": 95, "unit": "µA"}
